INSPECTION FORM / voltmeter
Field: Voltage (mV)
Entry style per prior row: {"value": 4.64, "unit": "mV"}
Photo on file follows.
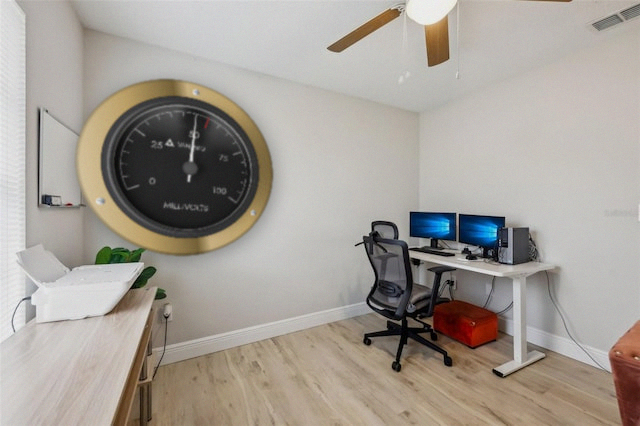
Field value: {"value": 50, "unit": "mV"}
